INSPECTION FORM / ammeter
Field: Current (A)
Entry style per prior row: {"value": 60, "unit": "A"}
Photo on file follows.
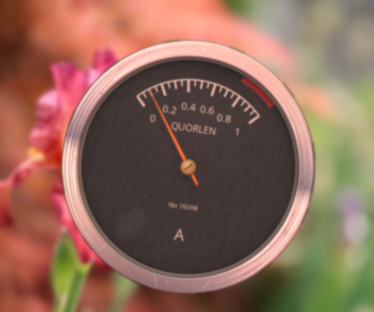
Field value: {"value": 0.1, "unit": "A"}
